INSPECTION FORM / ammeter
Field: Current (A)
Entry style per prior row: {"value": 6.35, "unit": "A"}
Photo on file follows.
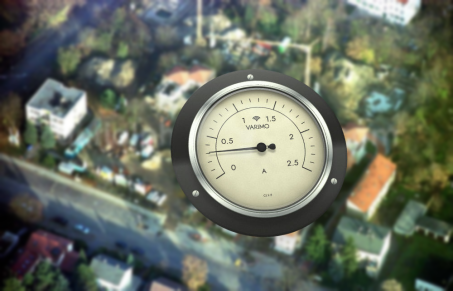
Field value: {"value": 0.3, "unit": "A"}
